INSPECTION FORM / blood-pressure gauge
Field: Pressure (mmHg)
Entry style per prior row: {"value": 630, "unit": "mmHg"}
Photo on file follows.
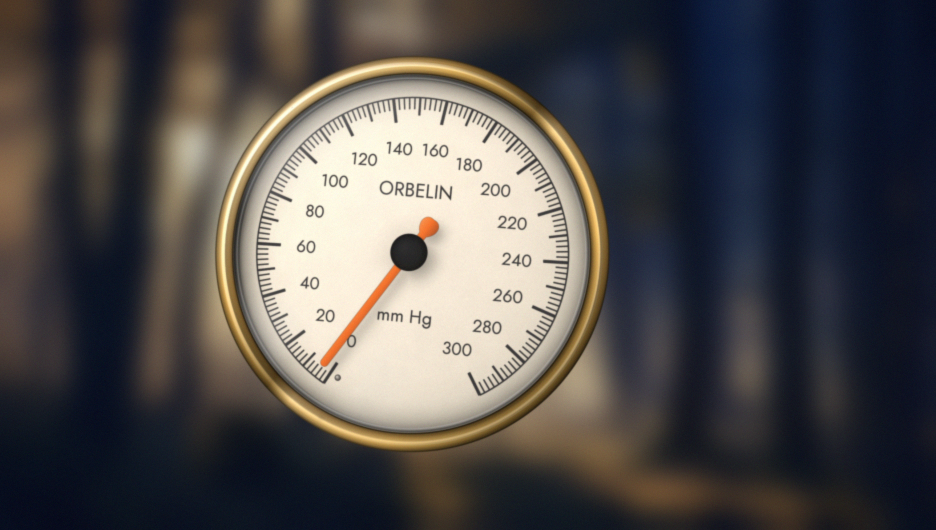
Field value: {"value": 4, "unit": "mmHg"}
